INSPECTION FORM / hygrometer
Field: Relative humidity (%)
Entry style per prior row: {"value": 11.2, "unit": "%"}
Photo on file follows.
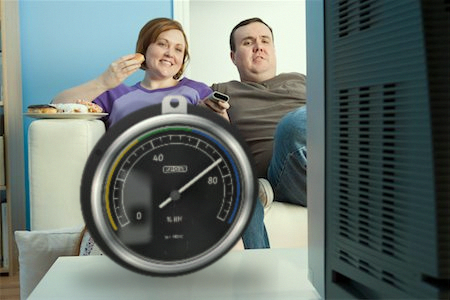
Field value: {"value": 72, "unit": "%"}
